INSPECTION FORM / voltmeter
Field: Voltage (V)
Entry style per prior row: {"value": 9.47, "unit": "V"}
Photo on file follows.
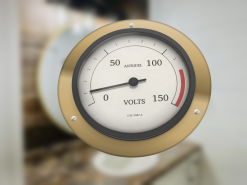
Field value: {"value": 10, "unit": "V"}
